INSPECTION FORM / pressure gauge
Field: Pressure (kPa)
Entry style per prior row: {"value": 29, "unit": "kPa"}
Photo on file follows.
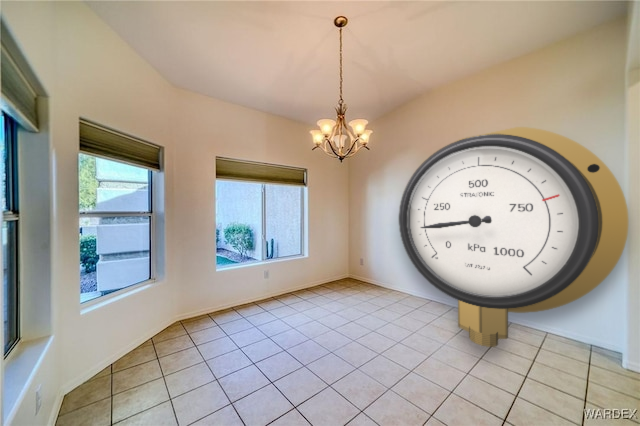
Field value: {"value": 125, "unit": "kPa"}
